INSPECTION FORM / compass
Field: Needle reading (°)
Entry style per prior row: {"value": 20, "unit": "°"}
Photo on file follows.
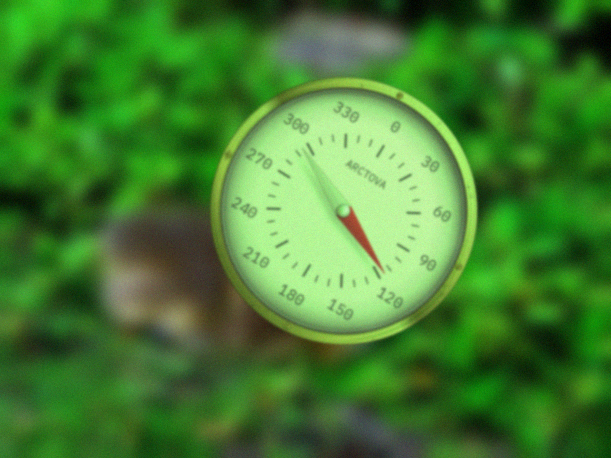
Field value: {"value": 115, "unit": "°"}
